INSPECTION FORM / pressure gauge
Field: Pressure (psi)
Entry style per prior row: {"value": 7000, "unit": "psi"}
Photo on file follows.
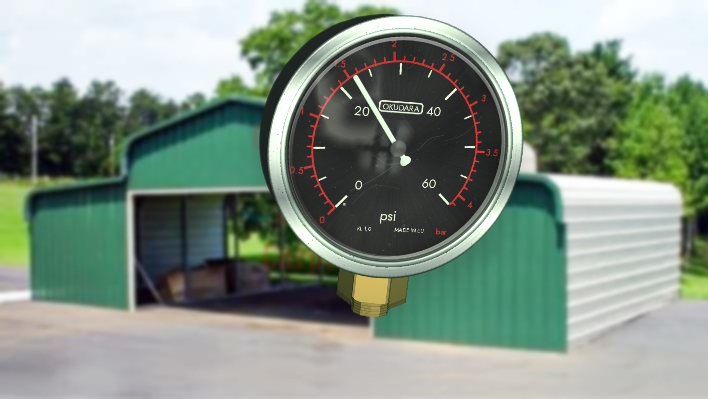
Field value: {"value": 22.5, "unit": "psi"}
